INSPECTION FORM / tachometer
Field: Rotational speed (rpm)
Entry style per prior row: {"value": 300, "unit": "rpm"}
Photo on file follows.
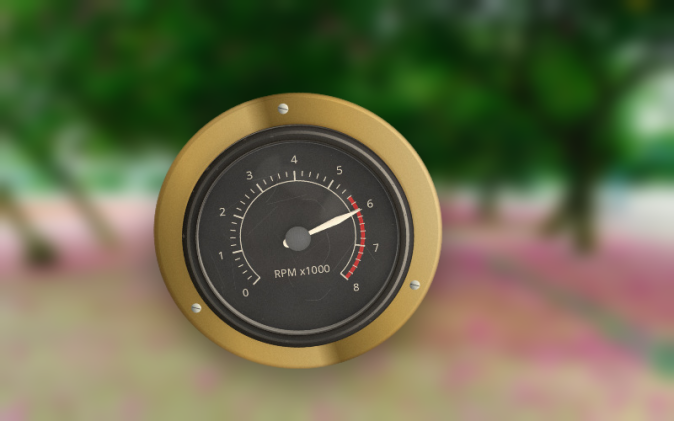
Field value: {"value": 6000, "unit": "rpm"}
